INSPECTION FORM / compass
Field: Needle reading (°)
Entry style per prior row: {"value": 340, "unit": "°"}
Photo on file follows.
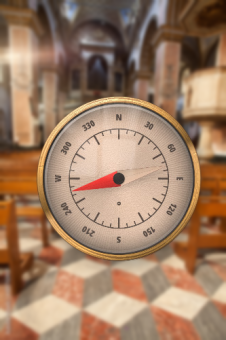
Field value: {"value": 255, "unit": "°"}
